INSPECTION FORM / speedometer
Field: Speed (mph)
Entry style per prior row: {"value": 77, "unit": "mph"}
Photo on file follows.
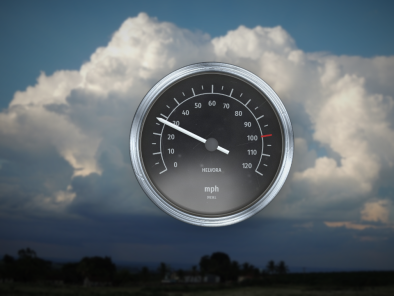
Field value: {"value": 27.5, "unit": "mph"}
